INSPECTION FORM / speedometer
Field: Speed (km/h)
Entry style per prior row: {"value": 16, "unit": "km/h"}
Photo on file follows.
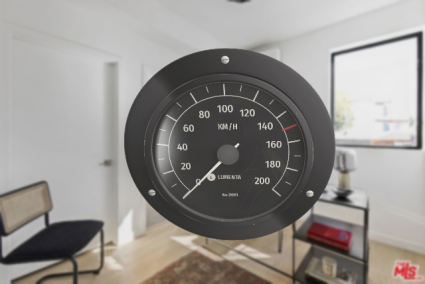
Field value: {"value": 0, "unit": "km/h"}
